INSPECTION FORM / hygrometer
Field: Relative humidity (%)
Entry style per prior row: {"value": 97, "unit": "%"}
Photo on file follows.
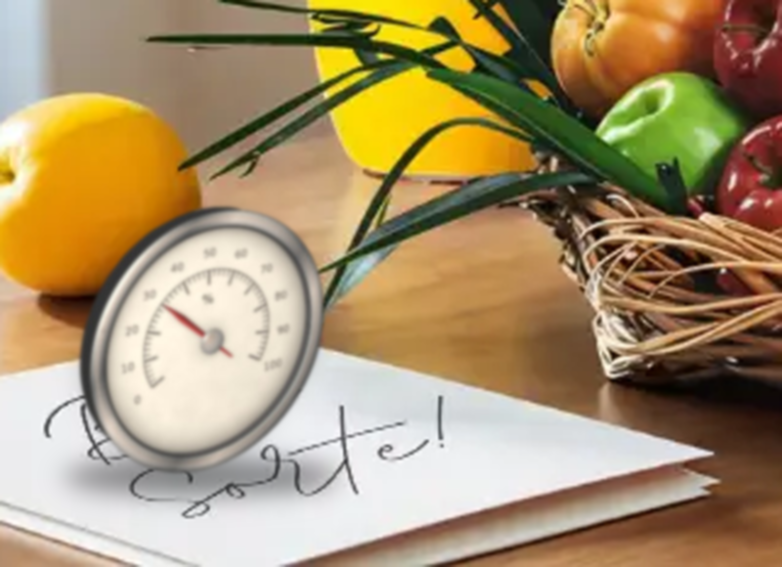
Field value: {"value": 30, "unit": "%"}
